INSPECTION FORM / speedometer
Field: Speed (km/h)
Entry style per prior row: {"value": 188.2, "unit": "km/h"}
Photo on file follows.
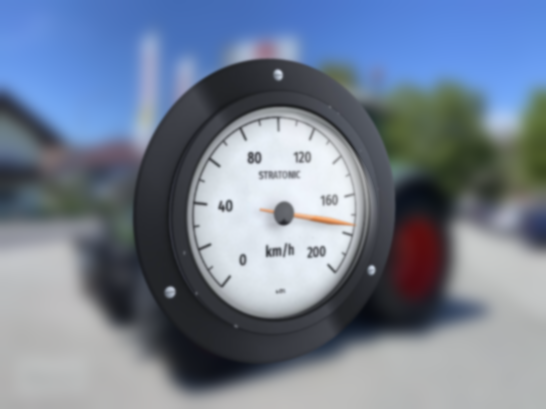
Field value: {"value": 175, "unit": "km/h"}
